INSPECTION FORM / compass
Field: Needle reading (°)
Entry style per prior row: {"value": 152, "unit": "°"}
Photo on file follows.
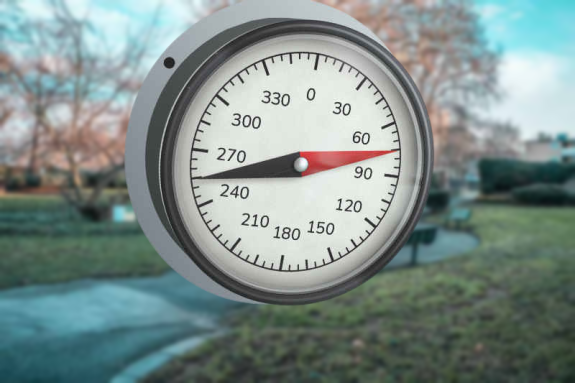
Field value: {"value": 75, "unit": "°"}
